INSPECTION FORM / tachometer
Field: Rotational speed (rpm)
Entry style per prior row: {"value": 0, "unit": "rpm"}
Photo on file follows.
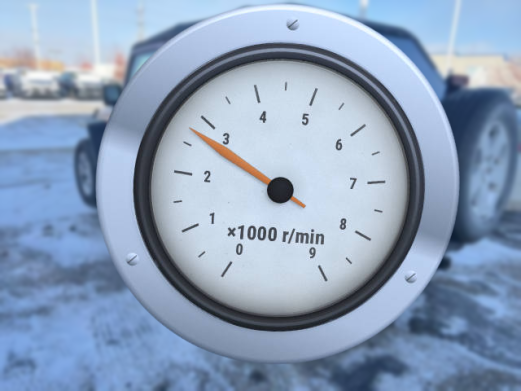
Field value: {"value": 2750, "unit": "rpm"}
